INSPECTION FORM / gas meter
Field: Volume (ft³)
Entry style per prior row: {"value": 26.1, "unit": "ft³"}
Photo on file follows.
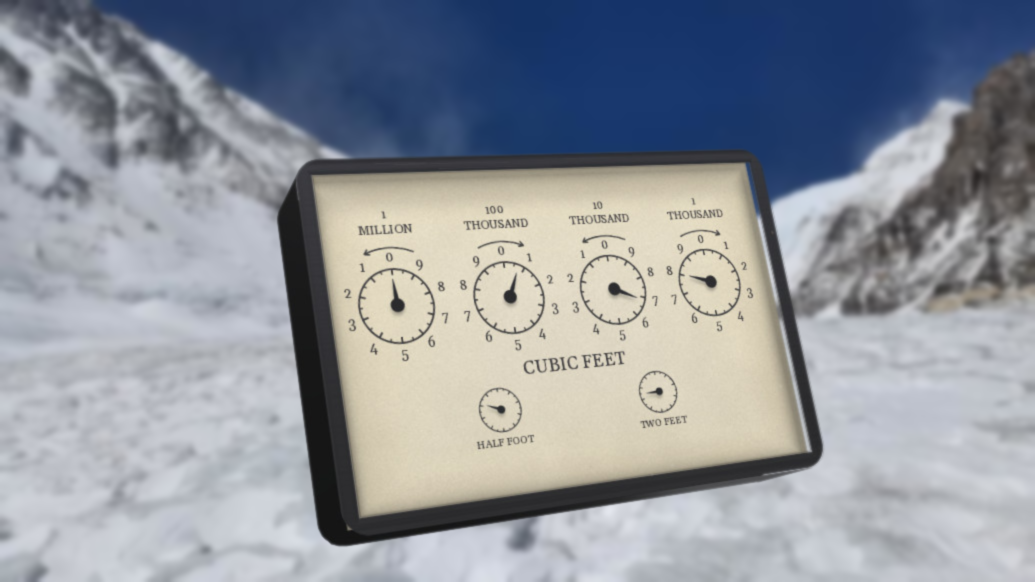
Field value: {"value": 6800, "unit": "ft³"}
